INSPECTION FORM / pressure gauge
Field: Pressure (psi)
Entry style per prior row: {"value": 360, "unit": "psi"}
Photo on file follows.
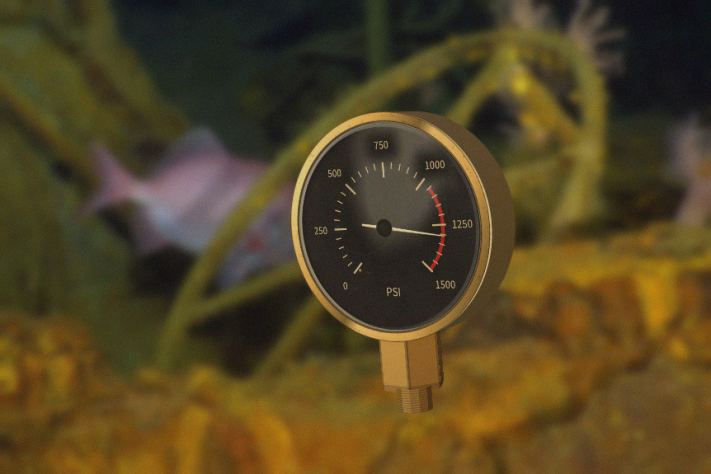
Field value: {"value": 1300, "unit": "psi"}
